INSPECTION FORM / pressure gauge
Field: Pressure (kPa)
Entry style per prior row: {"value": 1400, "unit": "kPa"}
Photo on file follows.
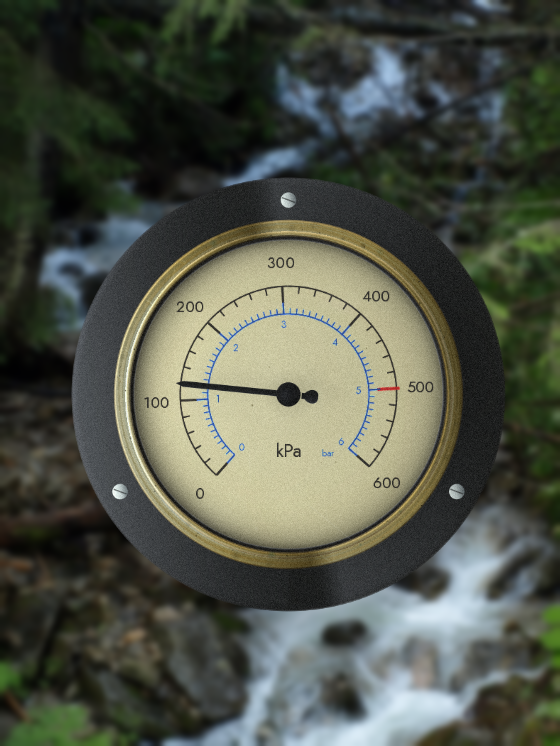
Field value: {"value": 120, "unit": "kPa"}
